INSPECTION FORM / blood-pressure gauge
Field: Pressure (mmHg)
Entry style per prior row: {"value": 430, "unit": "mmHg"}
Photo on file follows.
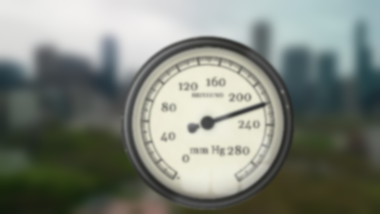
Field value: {"value": 220, "unit": "mmHg"}
